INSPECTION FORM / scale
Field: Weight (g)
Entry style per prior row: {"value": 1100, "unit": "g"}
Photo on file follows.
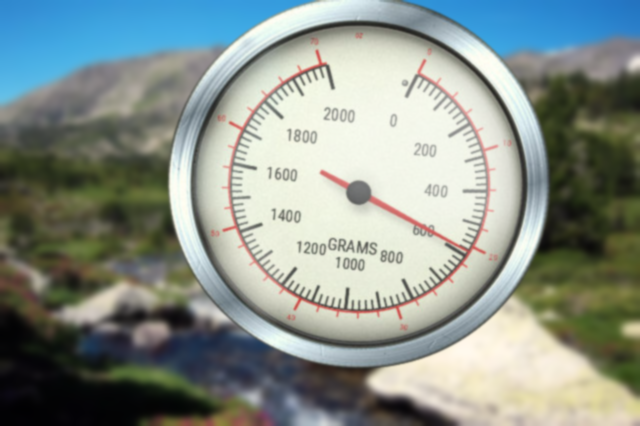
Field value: {"value": 580, "unit": "g"}
